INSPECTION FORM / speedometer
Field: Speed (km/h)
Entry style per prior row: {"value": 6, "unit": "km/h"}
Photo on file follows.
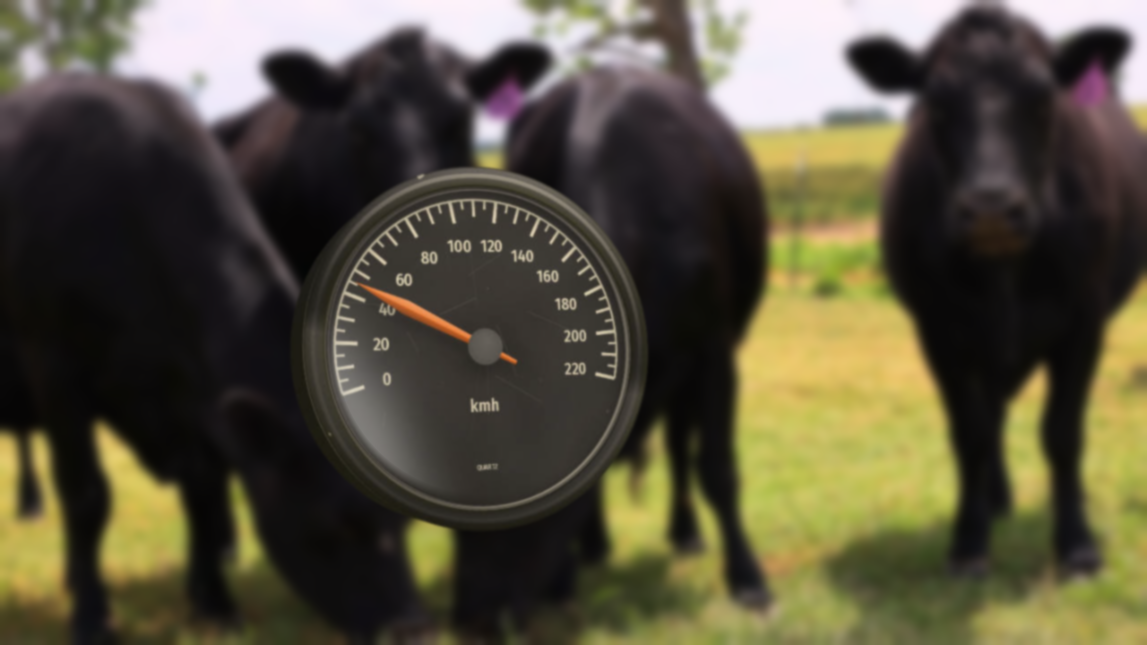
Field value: {"value": 45, "unit": "km/h"}
